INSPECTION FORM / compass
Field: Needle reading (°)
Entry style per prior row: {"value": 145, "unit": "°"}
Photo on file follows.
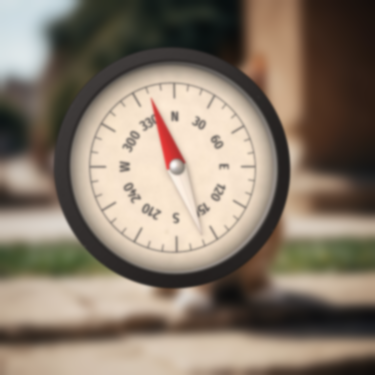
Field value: {"value": 340, "unit": "°"}
